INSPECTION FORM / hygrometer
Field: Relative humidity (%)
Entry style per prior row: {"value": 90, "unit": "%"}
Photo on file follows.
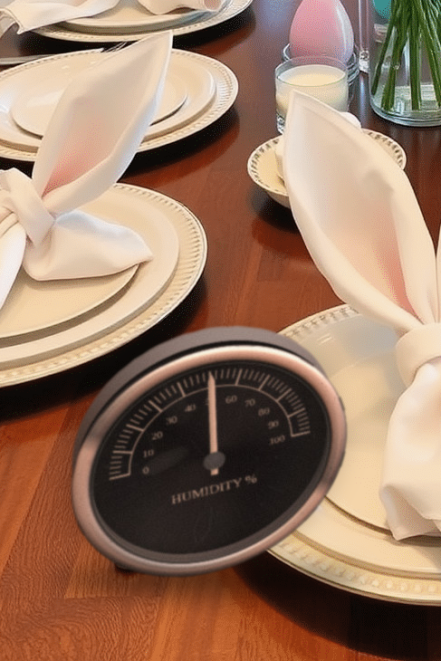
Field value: {"value": 50, "unit": "%"}
